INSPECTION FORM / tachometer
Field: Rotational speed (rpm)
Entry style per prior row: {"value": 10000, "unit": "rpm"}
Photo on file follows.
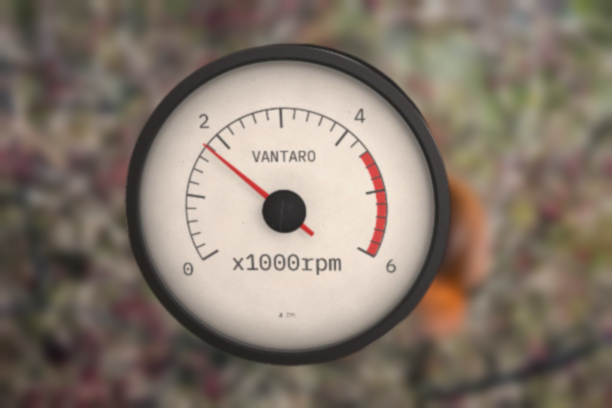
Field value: {"value": 1800, "unit": "rpm"}
